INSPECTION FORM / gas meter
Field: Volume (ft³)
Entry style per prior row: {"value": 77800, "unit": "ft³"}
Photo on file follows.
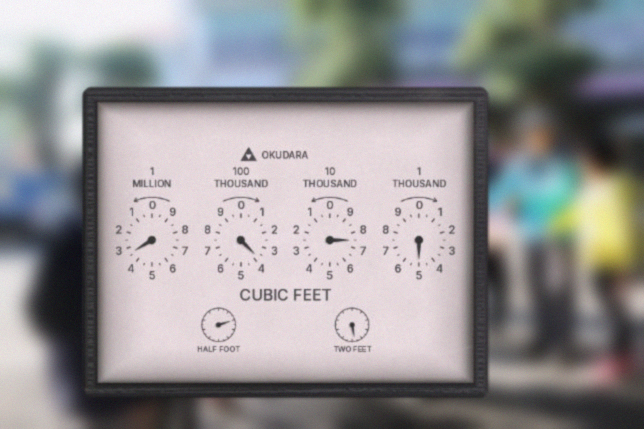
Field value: {"value": 337500, "unit": "ft³"}
